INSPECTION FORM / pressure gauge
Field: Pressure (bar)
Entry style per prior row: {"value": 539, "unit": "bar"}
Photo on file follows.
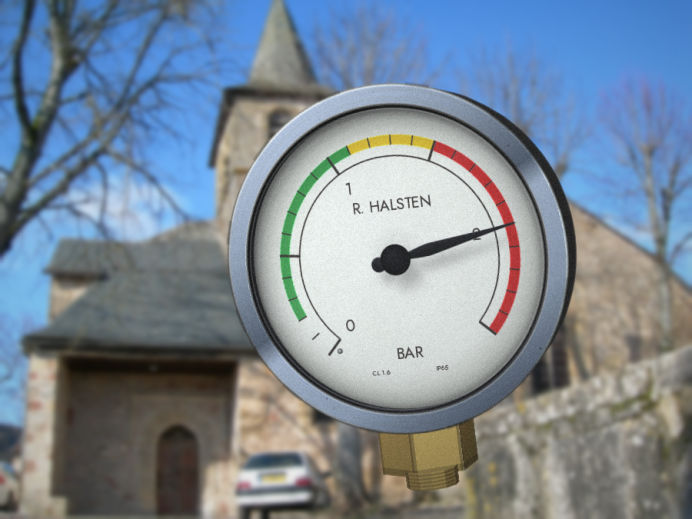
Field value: {"value": 2, "unit": "bar"}
